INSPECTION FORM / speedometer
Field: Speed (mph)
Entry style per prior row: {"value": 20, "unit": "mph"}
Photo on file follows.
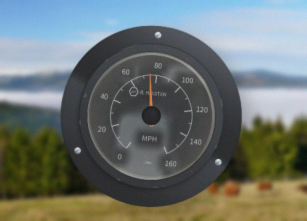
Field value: {"value": 75, "unit": "mph"}
